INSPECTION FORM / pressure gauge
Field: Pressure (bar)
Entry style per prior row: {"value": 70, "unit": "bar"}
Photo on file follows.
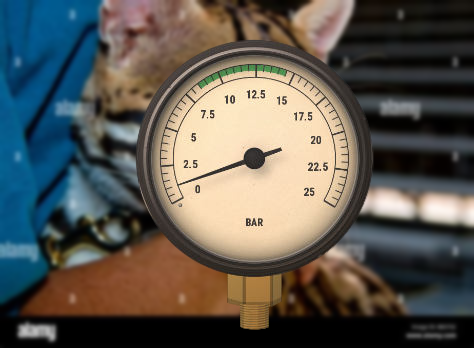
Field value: {"value": 1, "unit": "bar"}
